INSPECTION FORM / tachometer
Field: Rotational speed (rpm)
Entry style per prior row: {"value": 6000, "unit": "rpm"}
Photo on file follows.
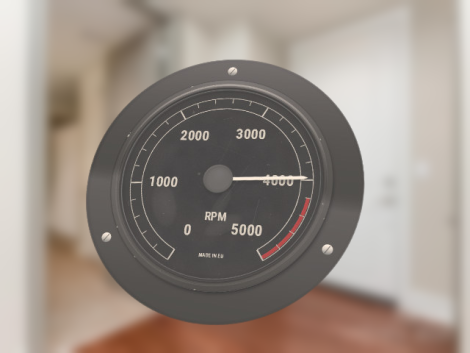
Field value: {"value": 4000, "unit": "rpm"}
